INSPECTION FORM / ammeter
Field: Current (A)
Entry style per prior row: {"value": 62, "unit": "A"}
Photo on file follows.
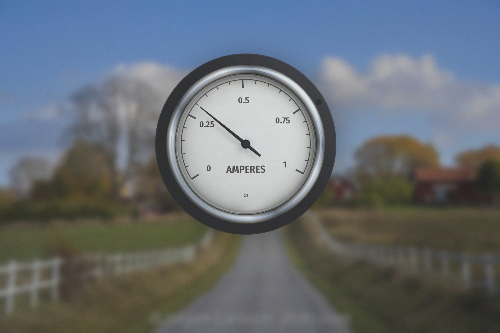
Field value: {"value": 0.3, "unit": "A"}
